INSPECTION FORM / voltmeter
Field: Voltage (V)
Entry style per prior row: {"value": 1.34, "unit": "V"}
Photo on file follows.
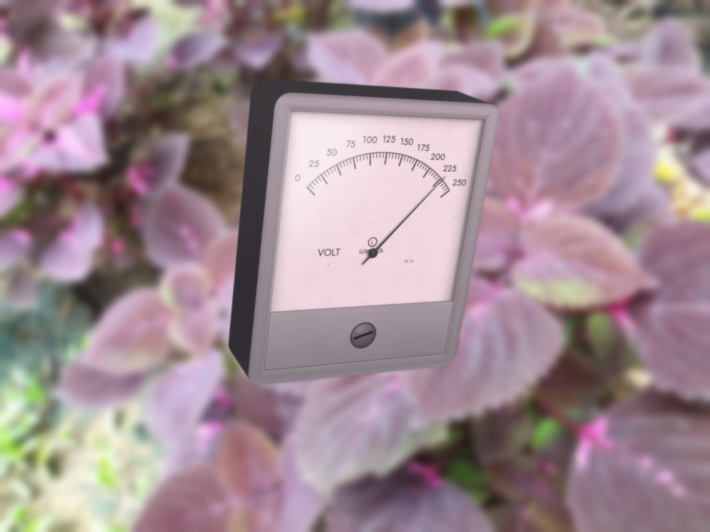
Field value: {"value": 225, "unit": "V"}
